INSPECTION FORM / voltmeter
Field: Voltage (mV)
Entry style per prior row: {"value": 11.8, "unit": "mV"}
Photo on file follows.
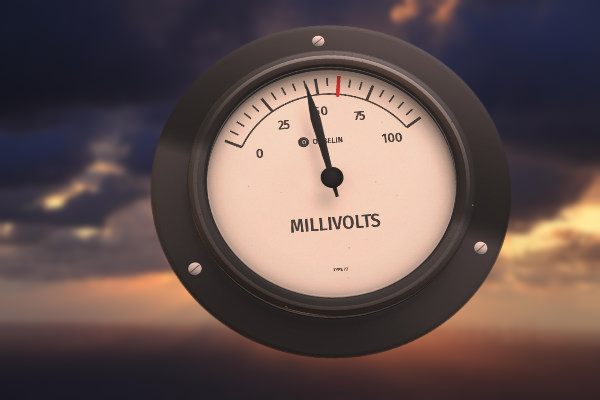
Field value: {"value": 45, "unit": "mV"}
